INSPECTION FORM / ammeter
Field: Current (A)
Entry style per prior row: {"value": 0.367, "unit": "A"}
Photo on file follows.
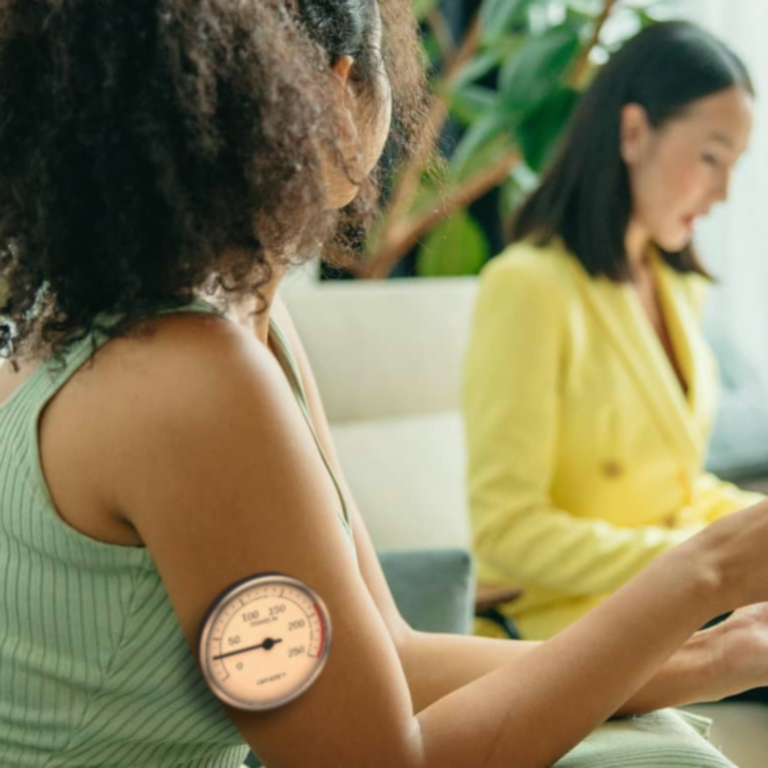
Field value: {"value": 30, "unit": "A"}
